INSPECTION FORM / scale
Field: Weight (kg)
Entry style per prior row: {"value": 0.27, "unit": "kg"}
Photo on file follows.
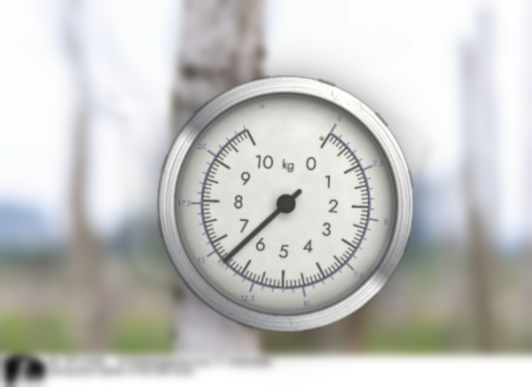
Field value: {"value": 6.5, "unit": "kg"}
